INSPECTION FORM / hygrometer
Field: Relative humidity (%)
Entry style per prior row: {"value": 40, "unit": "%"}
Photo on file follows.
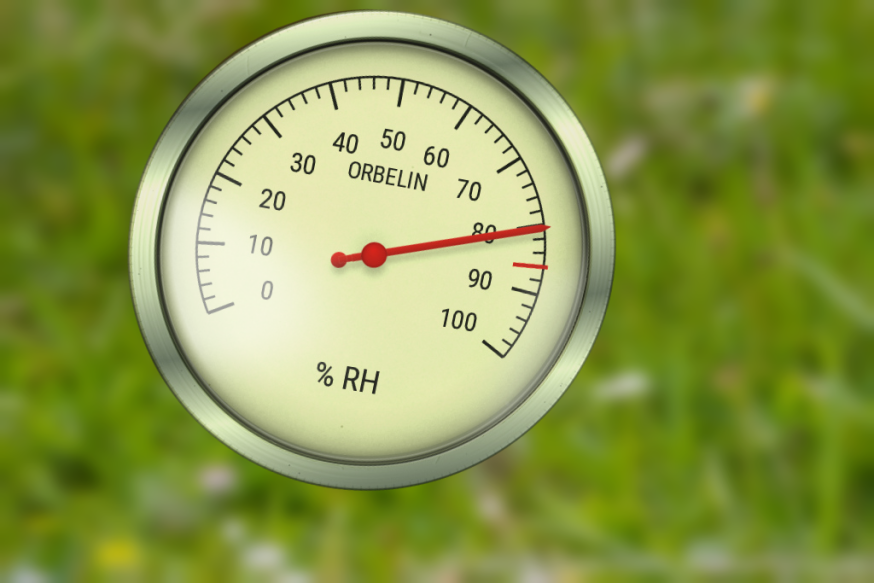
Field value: {"value": 80, "unit": "%"}
